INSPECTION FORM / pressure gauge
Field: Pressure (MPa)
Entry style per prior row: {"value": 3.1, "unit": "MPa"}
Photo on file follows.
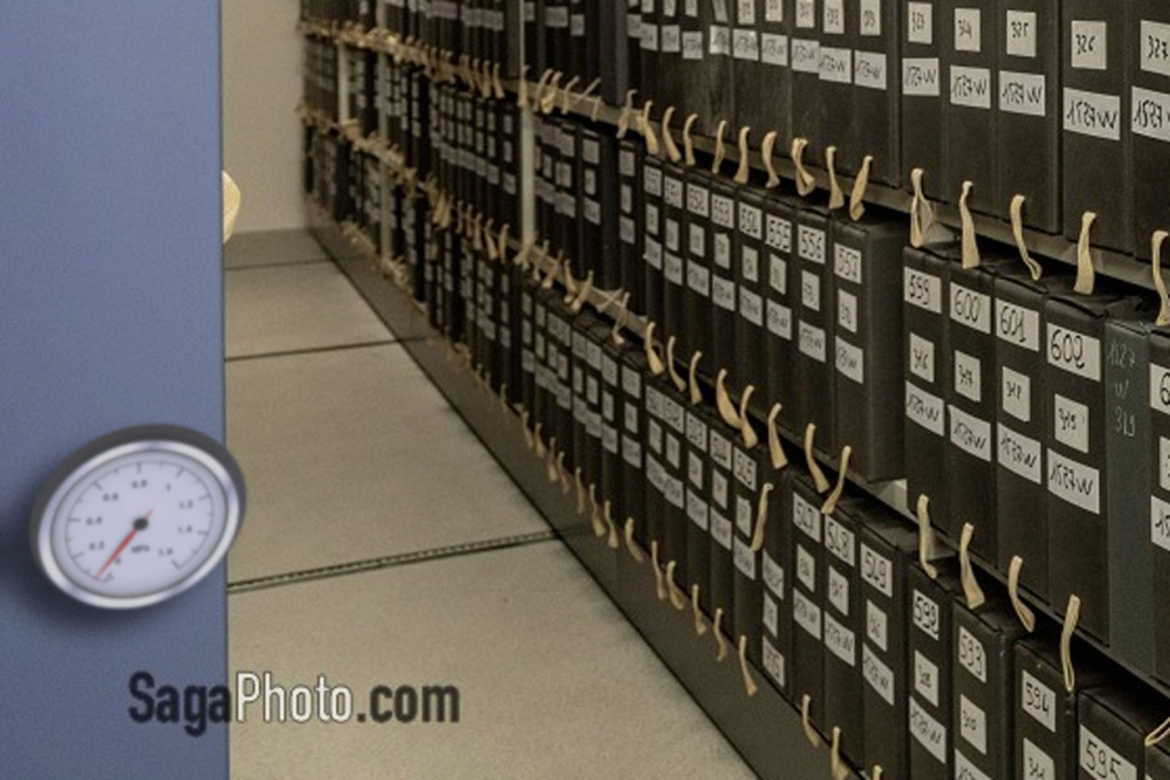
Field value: {"value": 0.05, "unit": "MPa"}
